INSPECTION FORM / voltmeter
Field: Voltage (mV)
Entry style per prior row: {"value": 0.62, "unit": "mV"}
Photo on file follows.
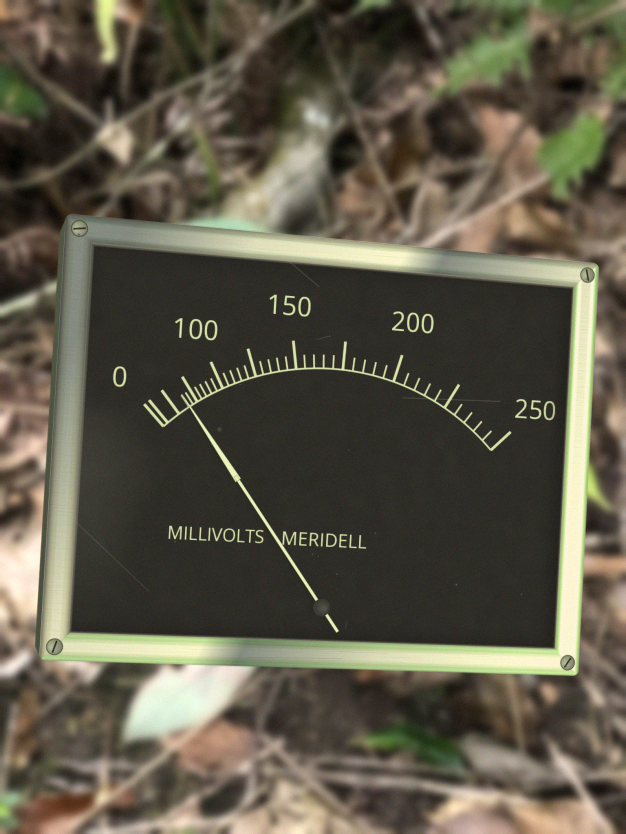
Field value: {"value": 65, "unit": "mV"}
